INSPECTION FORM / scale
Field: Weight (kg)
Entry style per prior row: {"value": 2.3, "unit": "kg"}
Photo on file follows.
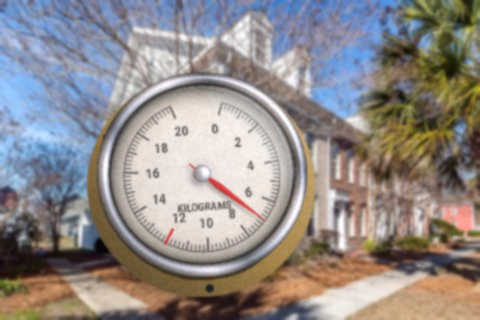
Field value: {"value": 7, "unit": "kg"}
